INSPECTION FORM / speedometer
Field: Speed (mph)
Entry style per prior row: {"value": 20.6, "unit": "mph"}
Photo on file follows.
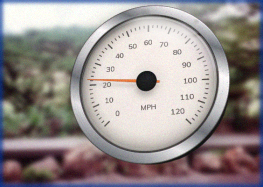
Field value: {"value": 22, "unit": "mph"}
